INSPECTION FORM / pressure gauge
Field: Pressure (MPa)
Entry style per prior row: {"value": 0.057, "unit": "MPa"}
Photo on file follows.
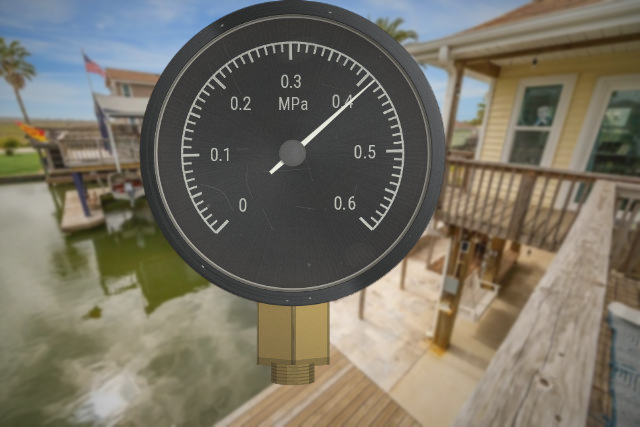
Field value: {"value": 0.41, "unit": "MPa"}
